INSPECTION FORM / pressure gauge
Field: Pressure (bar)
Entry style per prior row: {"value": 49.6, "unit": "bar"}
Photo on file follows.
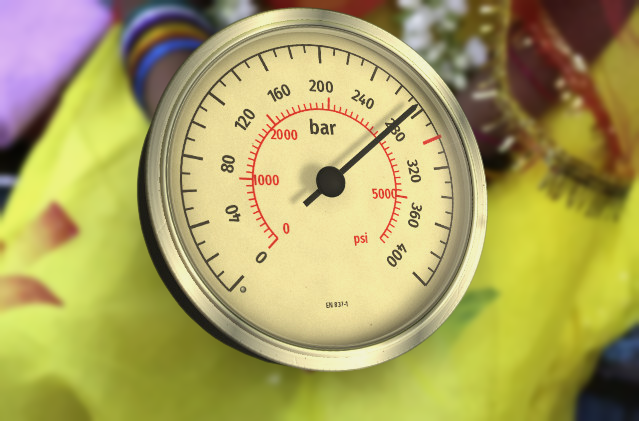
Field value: {"value": 275, "unit": "bar"}
